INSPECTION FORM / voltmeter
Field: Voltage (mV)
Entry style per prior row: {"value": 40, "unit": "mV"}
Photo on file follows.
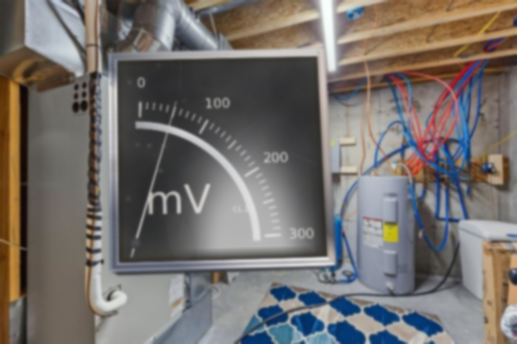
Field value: {"value": 50, "unit": "mV"}
